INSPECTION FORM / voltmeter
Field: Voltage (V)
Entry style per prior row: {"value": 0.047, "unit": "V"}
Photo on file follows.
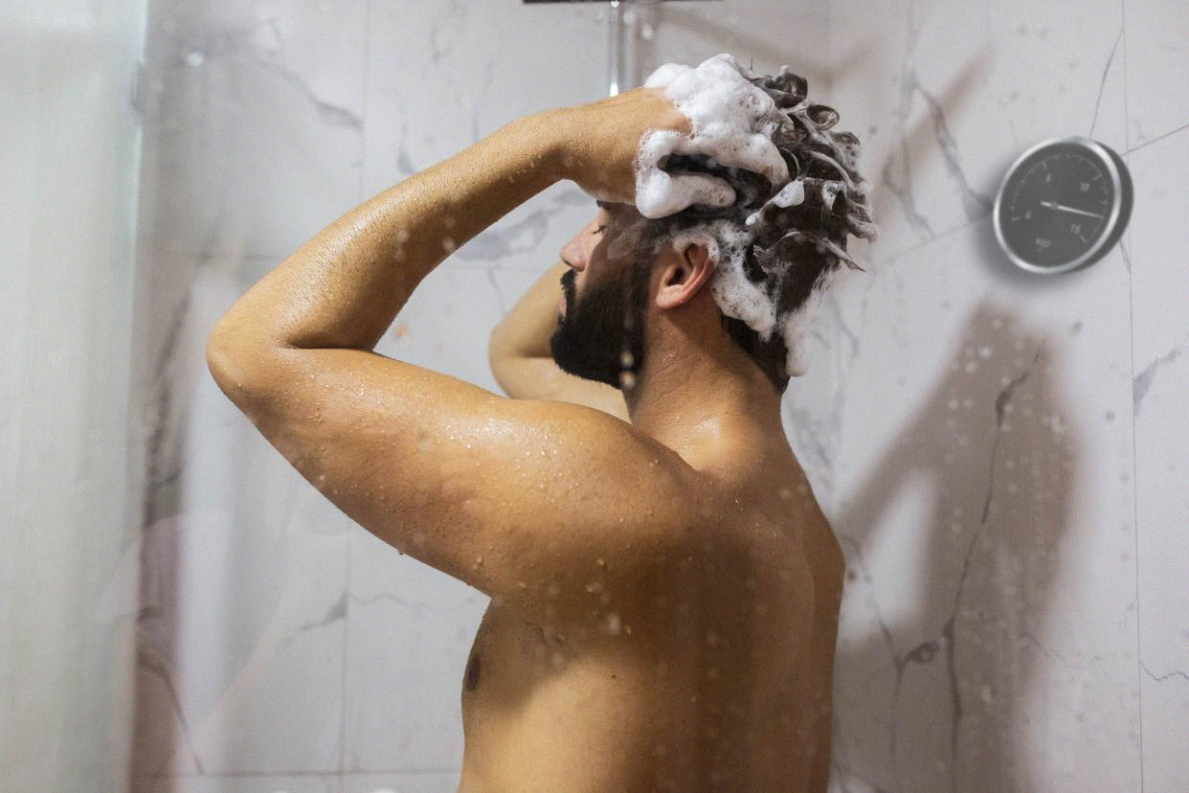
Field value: {"value": 13, "unit": "V"}
